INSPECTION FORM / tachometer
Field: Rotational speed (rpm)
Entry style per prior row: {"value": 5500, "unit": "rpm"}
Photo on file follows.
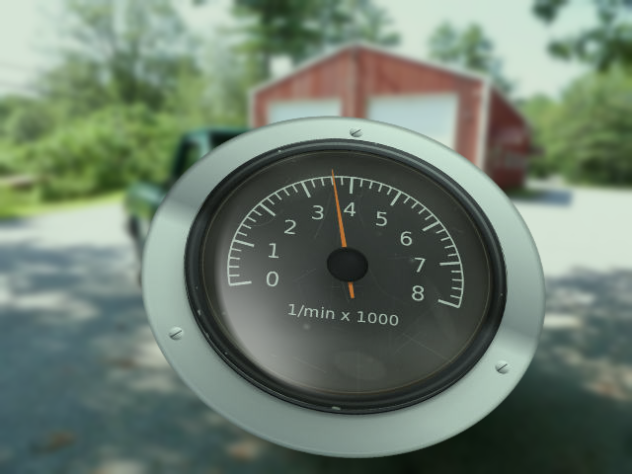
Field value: {"value": 3600, "unit": "rpm"}
